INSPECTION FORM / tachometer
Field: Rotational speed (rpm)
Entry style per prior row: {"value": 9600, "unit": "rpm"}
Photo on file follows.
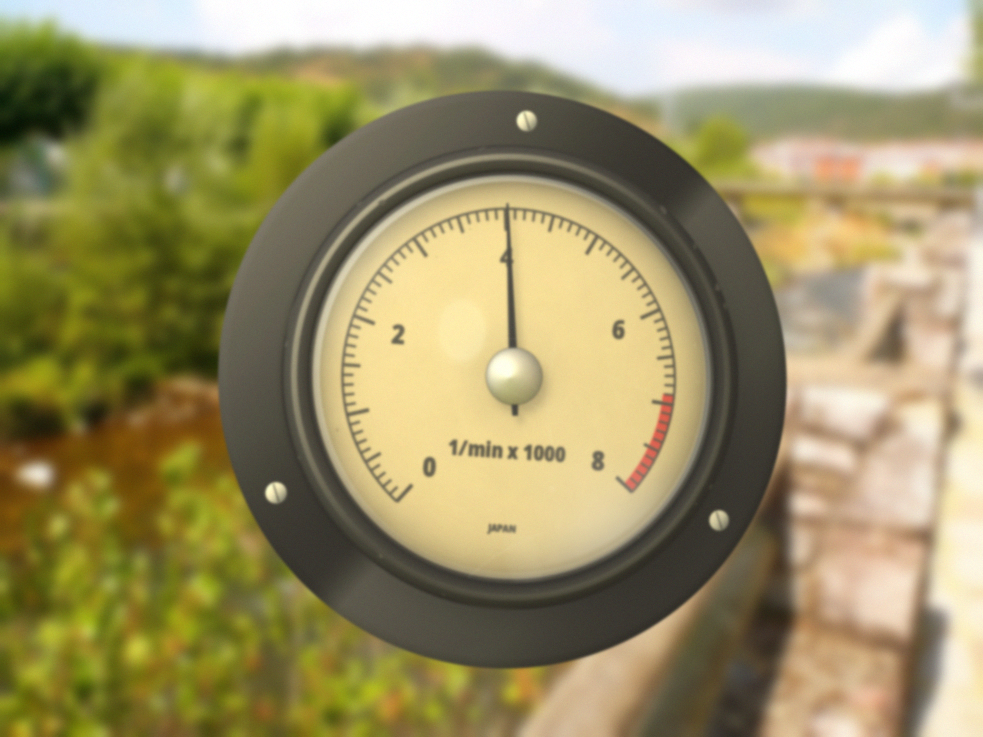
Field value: {"value": 4000, "unit": "rpm"}
